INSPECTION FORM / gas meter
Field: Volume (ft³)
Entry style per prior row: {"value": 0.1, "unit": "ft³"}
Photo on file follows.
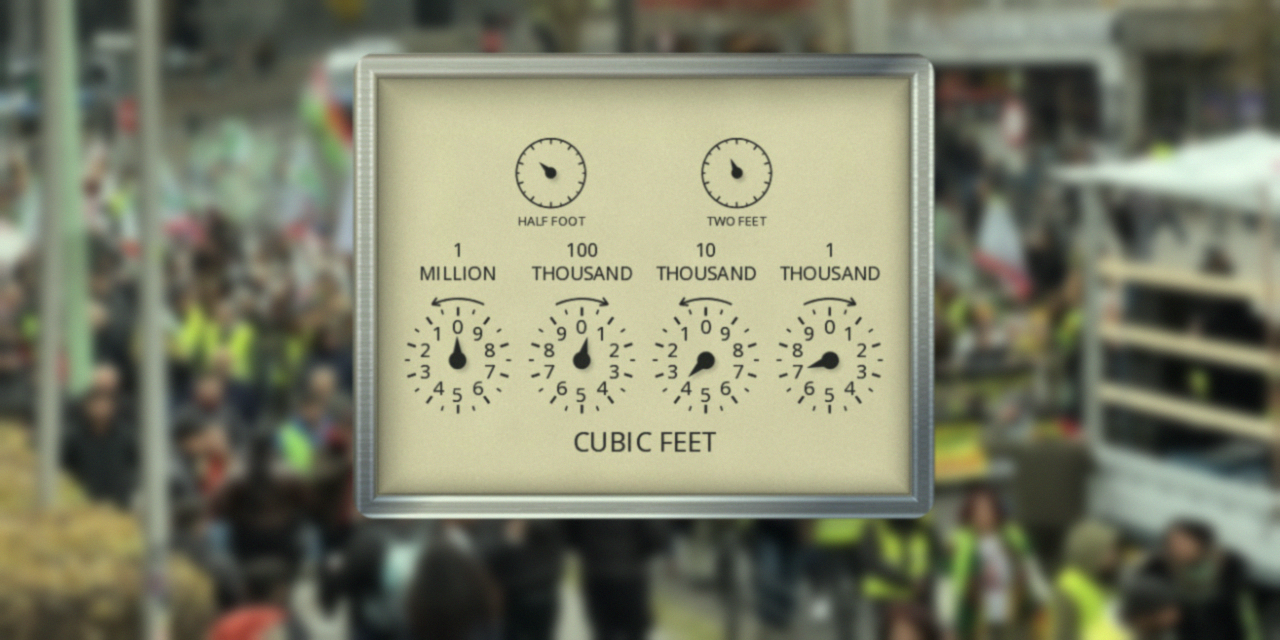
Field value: {"value": 3700, "unit": "ft³"}
